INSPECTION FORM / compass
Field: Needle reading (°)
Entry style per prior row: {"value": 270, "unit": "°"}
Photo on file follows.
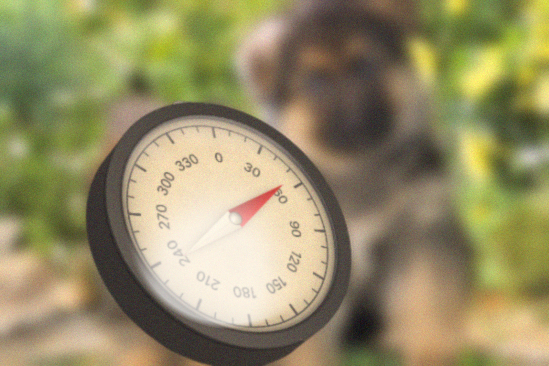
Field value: {"value": 55, "unit": "°"}
